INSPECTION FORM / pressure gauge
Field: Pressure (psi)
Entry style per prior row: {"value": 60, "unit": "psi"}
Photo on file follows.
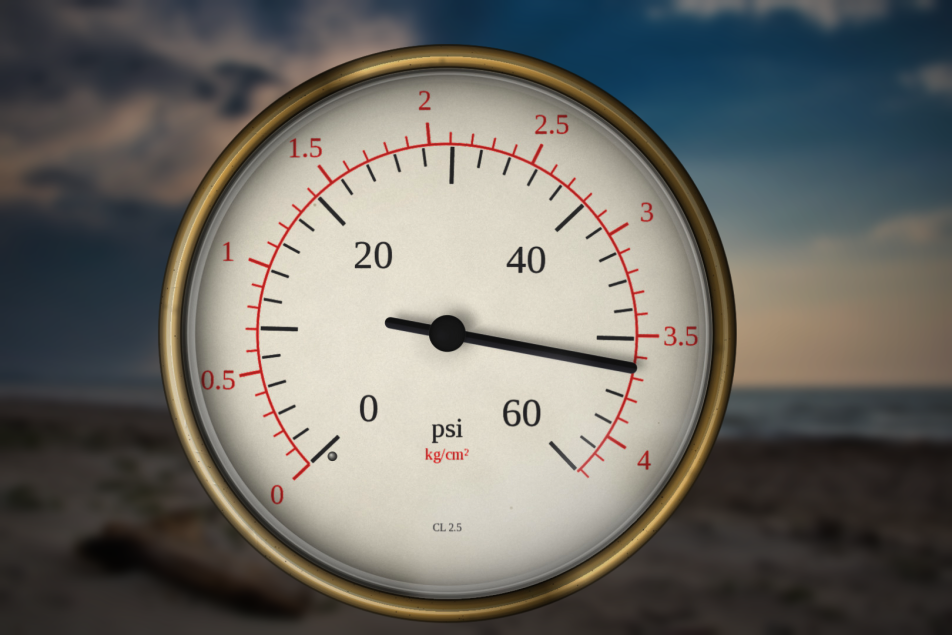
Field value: {"value": 52, "unit": "psi"}
